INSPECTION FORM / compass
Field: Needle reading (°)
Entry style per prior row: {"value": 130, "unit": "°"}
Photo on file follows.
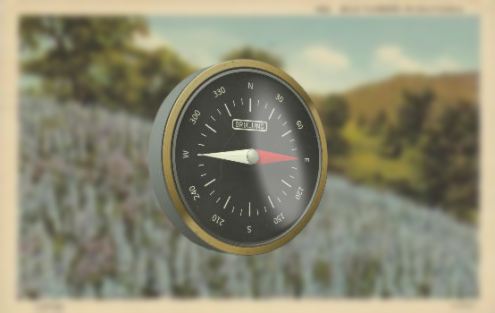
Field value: {"value": 90, "unit": "°"}
